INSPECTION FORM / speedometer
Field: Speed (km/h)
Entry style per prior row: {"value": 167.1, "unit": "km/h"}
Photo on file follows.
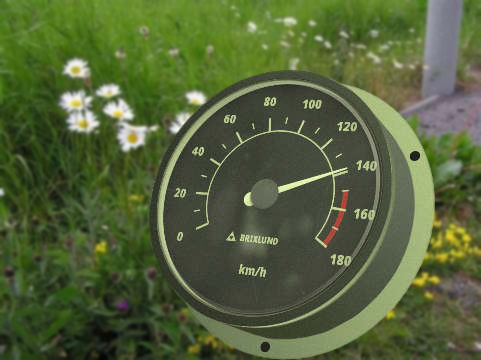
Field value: {"value": 140, "unit": "km/h"}
